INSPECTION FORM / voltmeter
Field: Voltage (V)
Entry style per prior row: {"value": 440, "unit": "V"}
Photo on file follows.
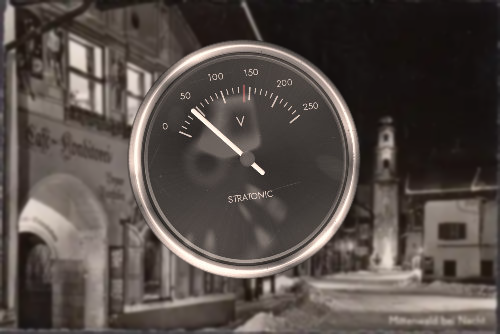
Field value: {"value": 40, "unit": "V"}
